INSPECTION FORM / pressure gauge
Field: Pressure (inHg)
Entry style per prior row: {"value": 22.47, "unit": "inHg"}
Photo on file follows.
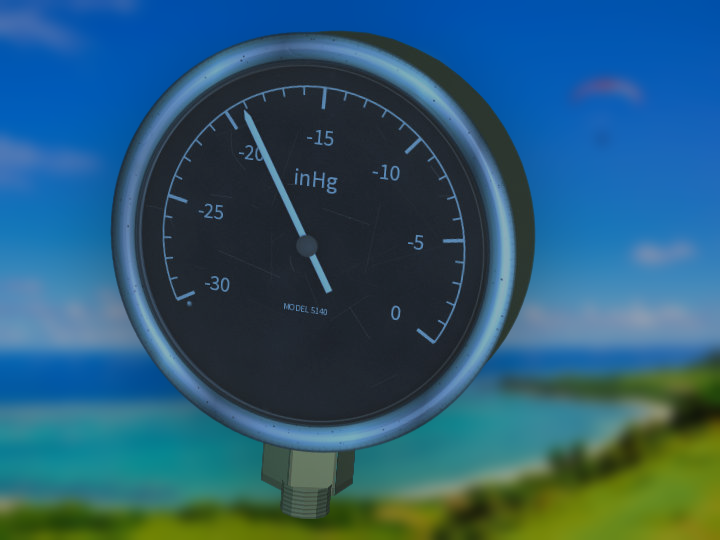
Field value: {"value": -19, "unit": "inHg"}
